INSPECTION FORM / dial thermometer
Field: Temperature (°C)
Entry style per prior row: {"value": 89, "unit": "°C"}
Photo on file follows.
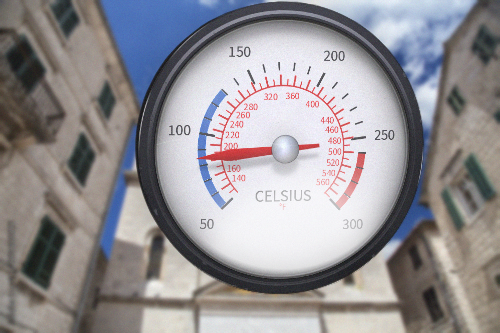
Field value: {"value": 85, "unit": "°C"}
